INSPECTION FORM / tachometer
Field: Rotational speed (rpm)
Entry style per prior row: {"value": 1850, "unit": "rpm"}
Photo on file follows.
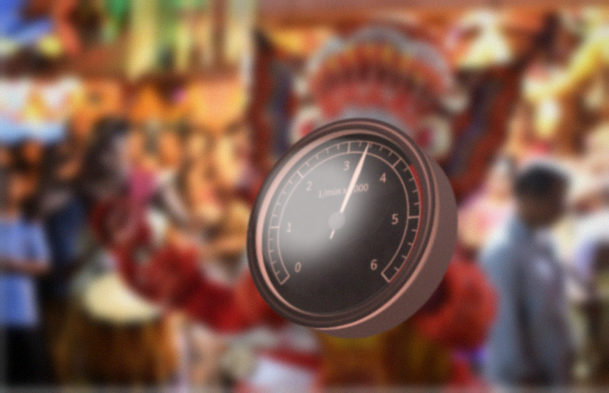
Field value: {"value": 3400, "unit": "rpm"}
